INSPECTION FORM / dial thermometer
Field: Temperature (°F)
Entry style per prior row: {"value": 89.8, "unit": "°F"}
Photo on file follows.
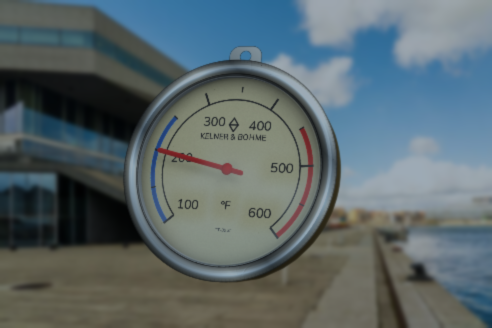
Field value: {"value": 200, "unit": "°F"}
